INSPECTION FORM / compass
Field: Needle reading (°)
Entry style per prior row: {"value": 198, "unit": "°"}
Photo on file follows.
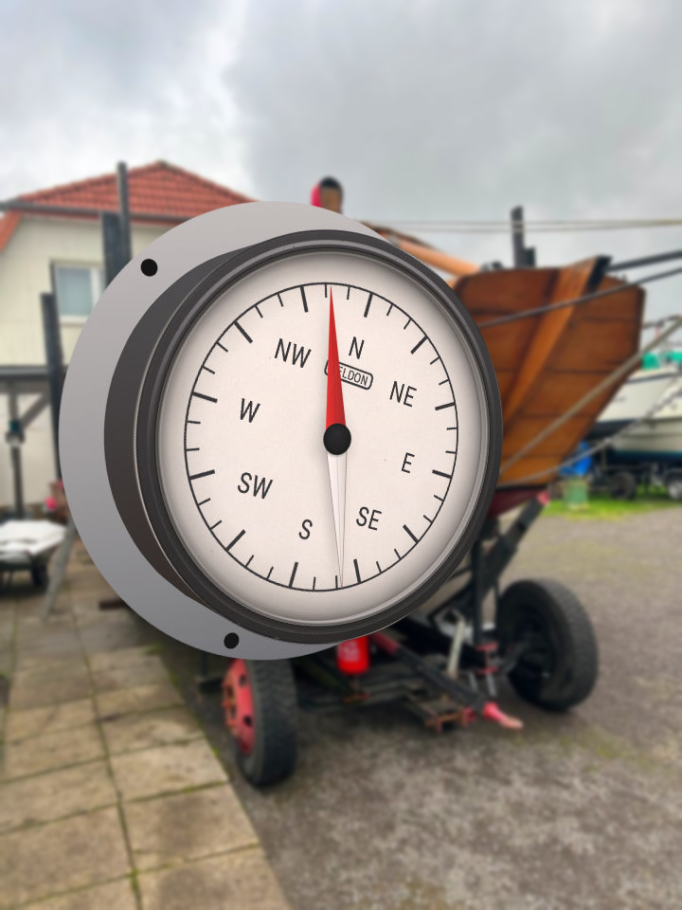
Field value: {"value": 340, "unit": "°"}
